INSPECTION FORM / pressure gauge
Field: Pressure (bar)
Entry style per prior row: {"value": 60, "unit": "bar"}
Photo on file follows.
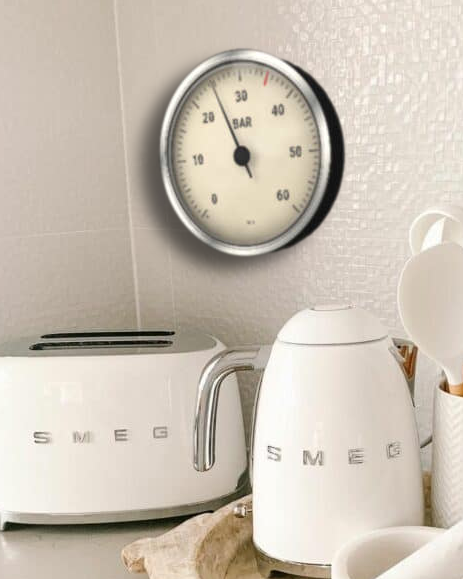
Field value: {"value": 25, "unit": "bar"}
